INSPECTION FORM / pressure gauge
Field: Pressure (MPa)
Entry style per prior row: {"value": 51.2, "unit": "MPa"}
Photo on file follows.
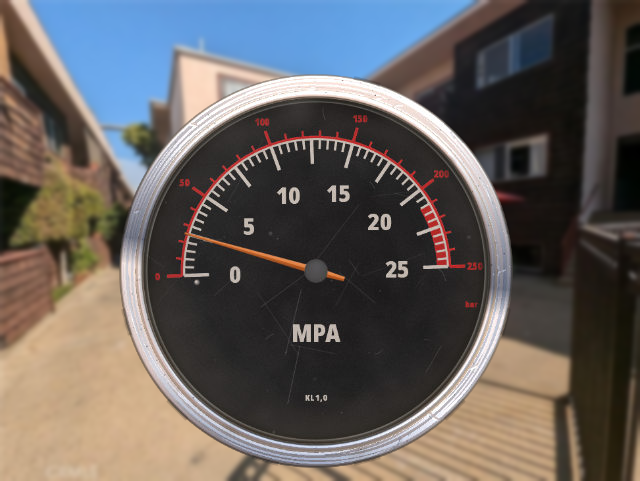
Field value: {"value": 2.5, "unit": "MPa"}
